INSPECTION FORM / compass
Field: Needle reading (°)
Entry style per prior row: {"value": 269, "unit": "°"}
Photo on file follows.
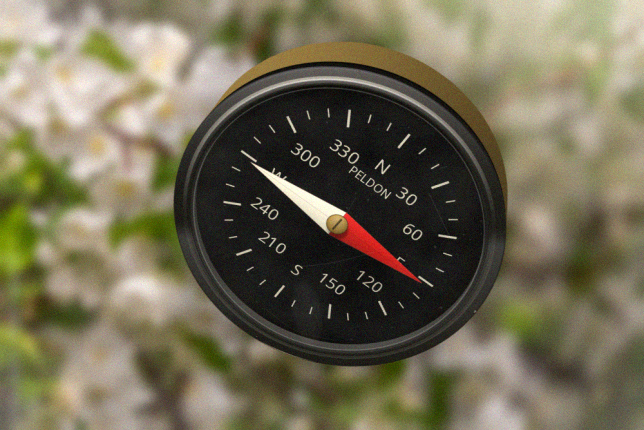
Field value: {"value": 90, "unit": "°"}
